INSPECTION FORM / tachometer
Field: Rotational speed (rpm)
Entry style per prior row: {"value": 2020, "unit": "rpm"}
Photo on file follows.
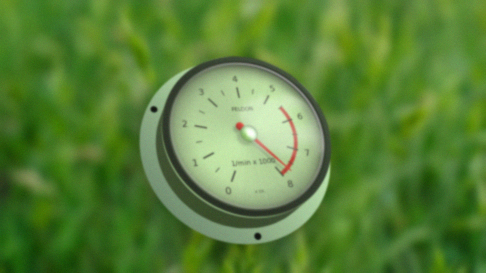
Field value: {"value": 7750, "unit": "rpm"}
